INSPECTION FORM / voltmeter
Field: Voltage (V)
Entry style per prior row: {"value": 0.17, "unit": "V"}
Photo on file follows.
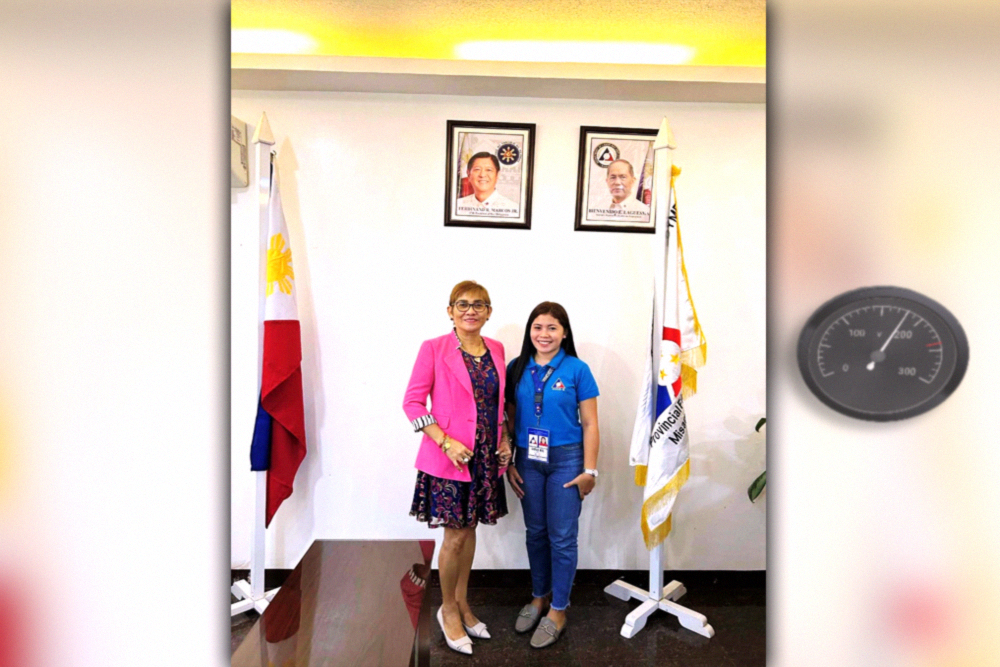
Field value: {"value": 180, "unit": "V"}
